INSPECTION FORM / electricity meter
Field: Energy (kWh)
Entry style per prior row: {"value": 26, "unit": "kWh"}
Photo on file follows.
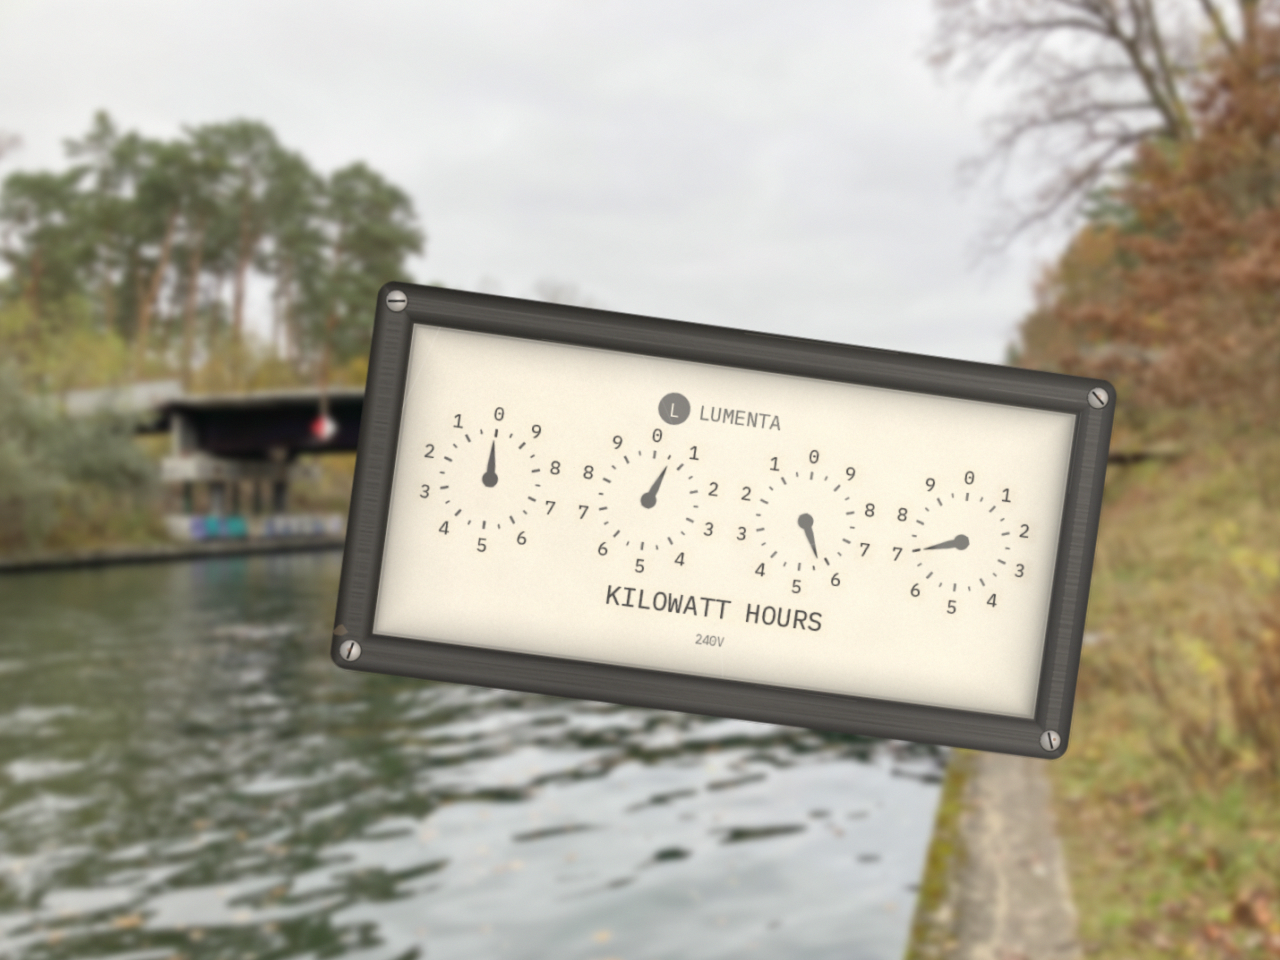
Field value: {"value": 57, "unit": "kWh"}
